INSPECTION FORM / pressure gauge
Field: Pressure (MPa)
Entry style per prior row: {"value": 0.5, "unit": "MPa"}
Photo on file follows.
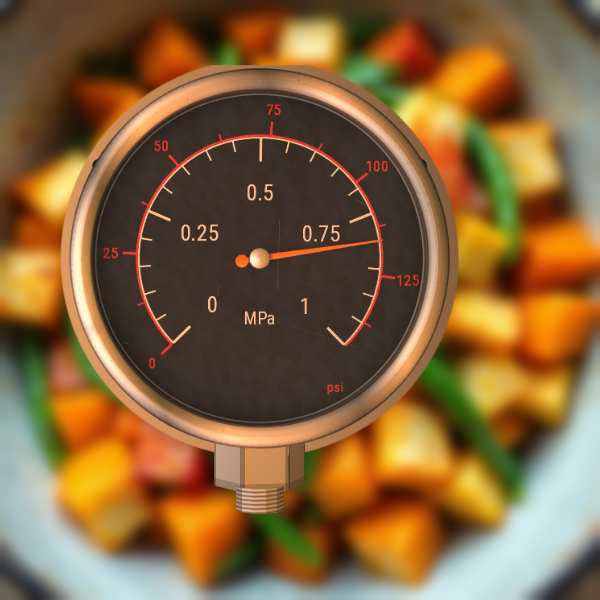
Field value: {"value": 0.8, "unit": "MPa"}
